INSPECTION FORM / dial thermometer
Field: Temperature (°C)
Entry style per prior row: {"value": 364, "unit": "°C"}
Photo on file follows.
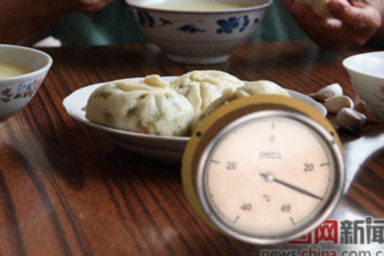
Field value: {"value": 30, "unit": "°C"}
